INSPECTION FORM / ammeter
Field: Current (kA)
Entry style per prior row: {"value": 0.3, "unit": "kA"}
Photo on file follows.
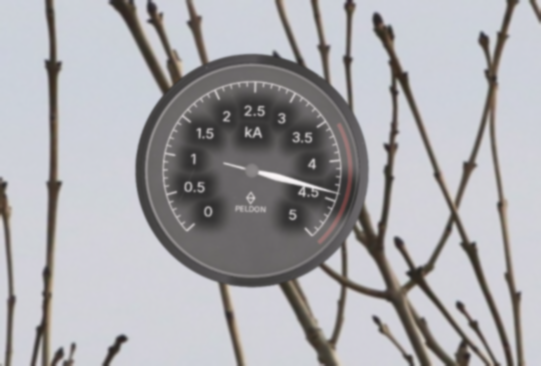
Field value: {"value": 4.4, "unit": "kA"}
